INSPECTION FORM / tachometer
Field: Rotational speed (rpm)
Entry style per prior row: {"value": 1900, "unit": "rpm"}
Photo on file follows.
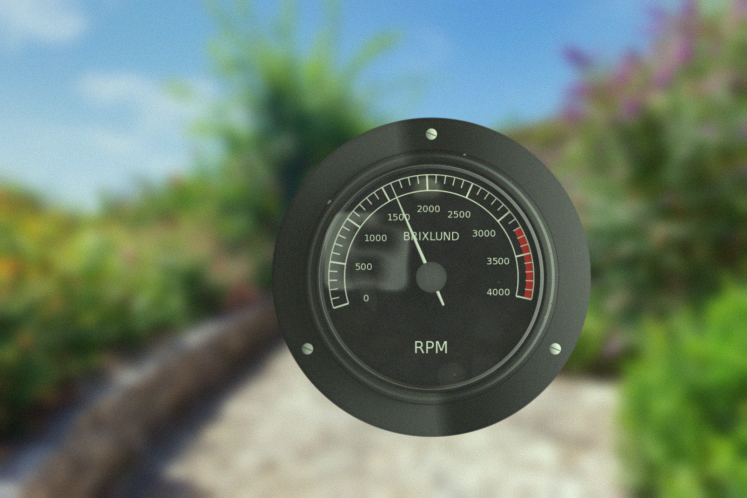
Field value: {"value": 1600, "unit": "rpm"}
